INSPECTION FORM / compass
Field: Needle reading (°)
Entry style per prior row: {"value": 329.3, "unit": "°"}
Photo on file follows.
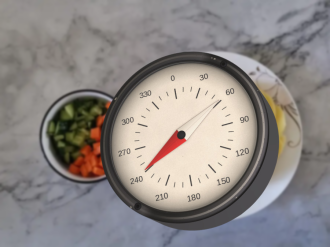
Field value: {"value": 240, "unit": "°"}
